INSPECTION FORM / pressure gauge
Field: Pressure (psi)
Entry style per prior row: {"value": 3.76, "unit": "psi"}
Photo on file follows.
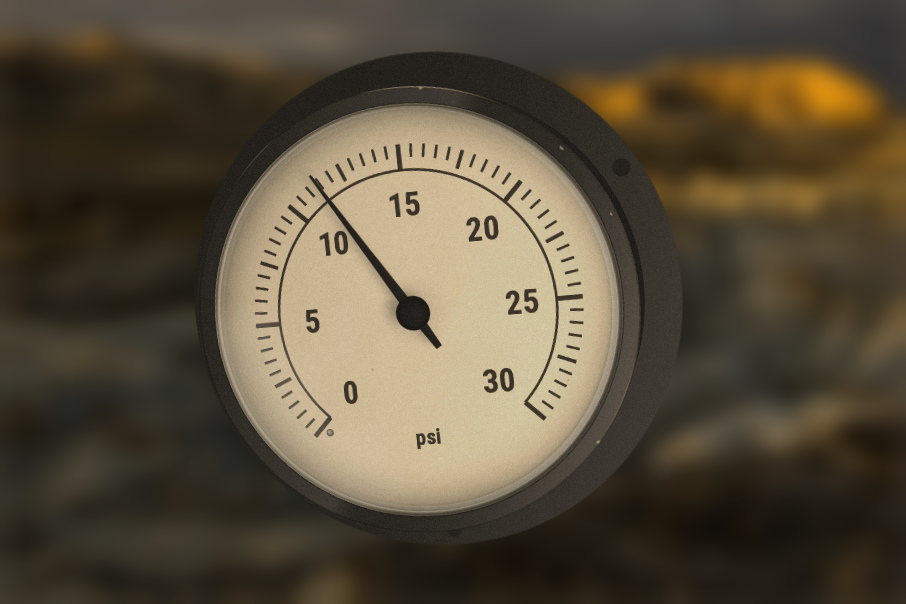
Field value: {"value": 11.5, "unit": "psi"}
